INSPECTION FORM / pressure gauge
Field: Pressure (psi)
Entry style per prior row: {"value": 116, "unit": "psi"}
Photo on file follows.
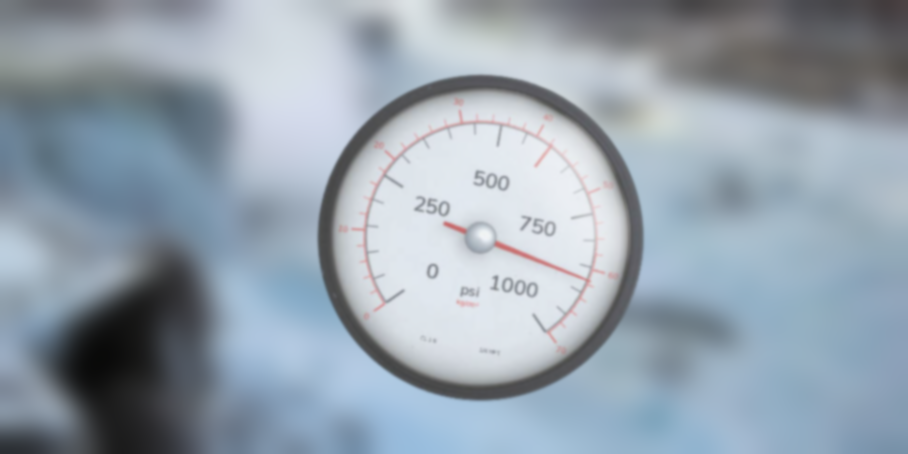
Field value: {"value": 875, "unit": "psi"}
